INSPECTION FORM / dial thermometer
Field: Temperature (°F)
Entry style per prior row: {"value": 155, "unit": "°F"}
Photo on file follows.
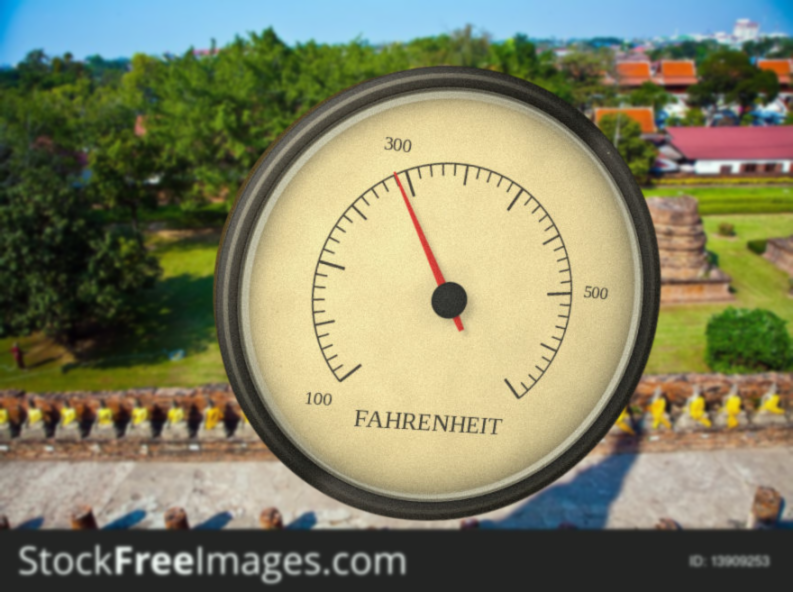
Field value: {"value": 290, "unit": "°F"}
